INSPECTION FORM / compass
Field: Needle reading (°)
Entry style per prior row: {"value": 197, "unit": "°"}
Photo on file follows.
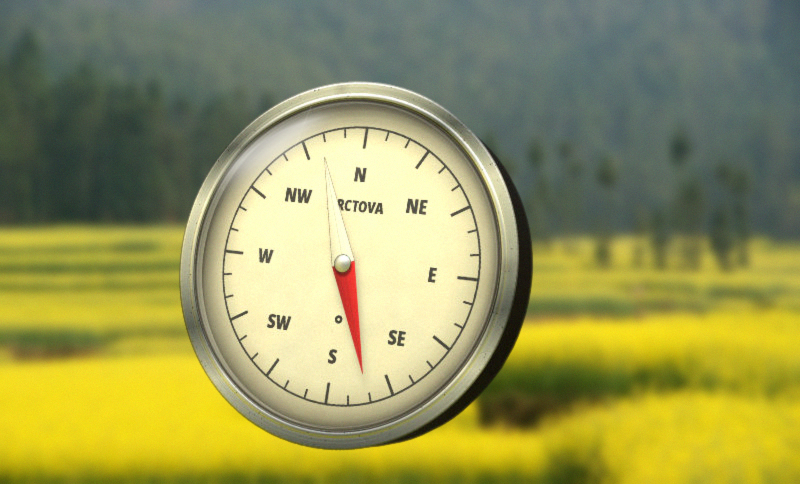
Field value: {"value": 160, "unit": "°"}
